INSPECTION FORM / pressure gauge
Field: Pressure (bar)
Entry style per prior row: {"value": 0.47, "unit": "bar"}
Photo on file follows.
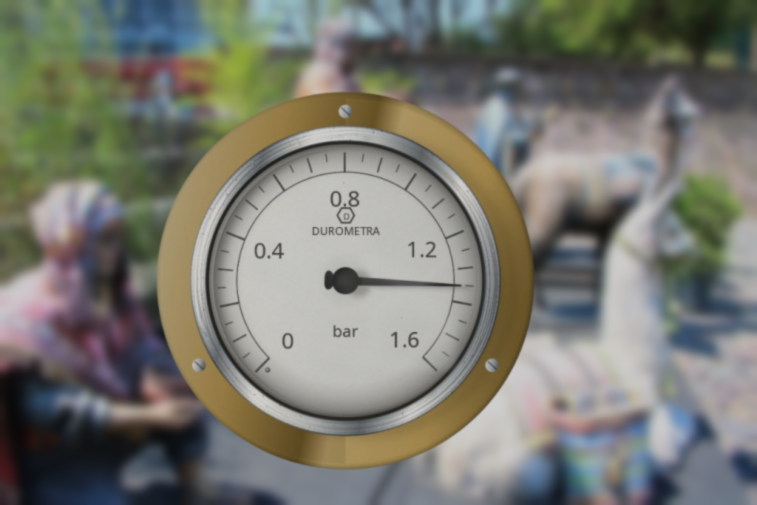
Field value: {"value": 1.35, "unit": "bar"}
